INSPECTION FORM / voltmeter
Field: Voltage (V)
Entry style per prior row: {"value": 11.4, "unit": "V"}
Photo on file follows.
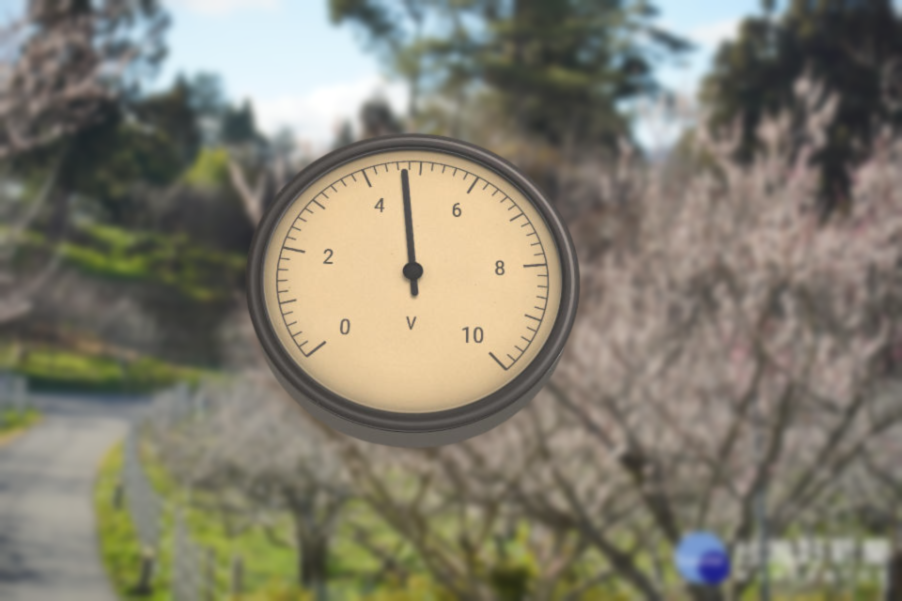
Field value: {"value": 4.7, "unit": "V"}
